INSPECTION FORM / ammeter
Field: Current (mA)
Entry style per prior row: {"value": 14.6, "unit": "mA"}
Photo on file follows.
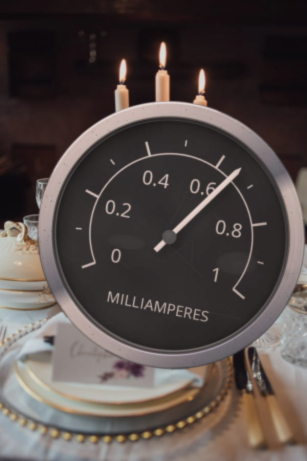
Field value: {"value": 0.65, "unit": "mA"}
